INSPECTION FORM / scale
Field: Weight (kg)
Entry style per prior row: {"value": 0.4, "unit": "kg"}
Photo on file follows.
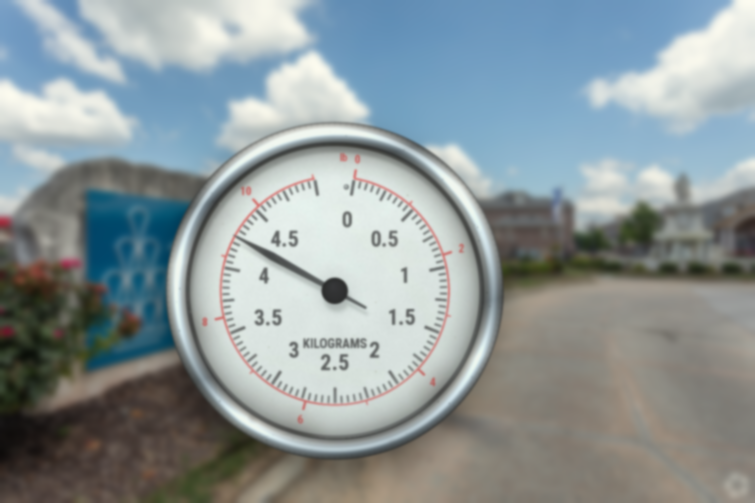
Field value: {"value": 4.25, "unit": "kg"}
